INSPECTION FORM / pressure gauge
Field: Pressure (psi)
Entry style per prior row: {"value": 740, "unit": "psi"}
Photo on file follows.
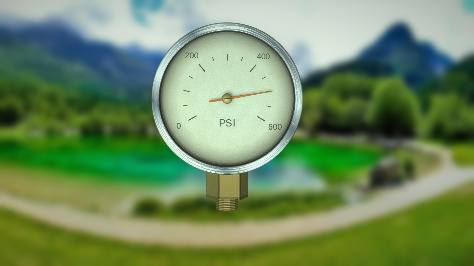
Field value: {"value": 500, "unit": "psi"}
